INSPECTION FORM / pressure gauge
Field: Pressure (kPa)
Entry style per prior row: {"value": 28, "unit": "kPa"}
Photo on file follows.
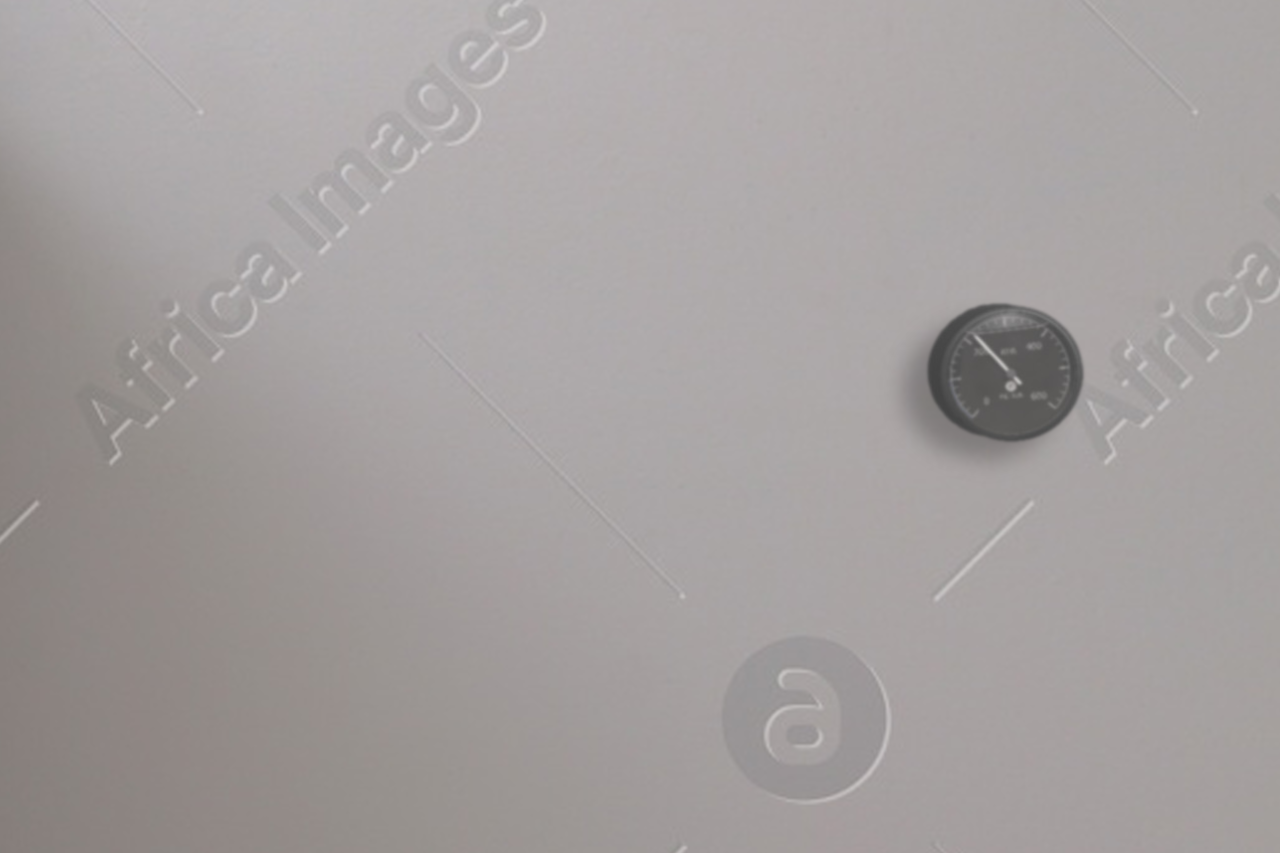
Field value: {"value": 220, "unit": "kPa"}
